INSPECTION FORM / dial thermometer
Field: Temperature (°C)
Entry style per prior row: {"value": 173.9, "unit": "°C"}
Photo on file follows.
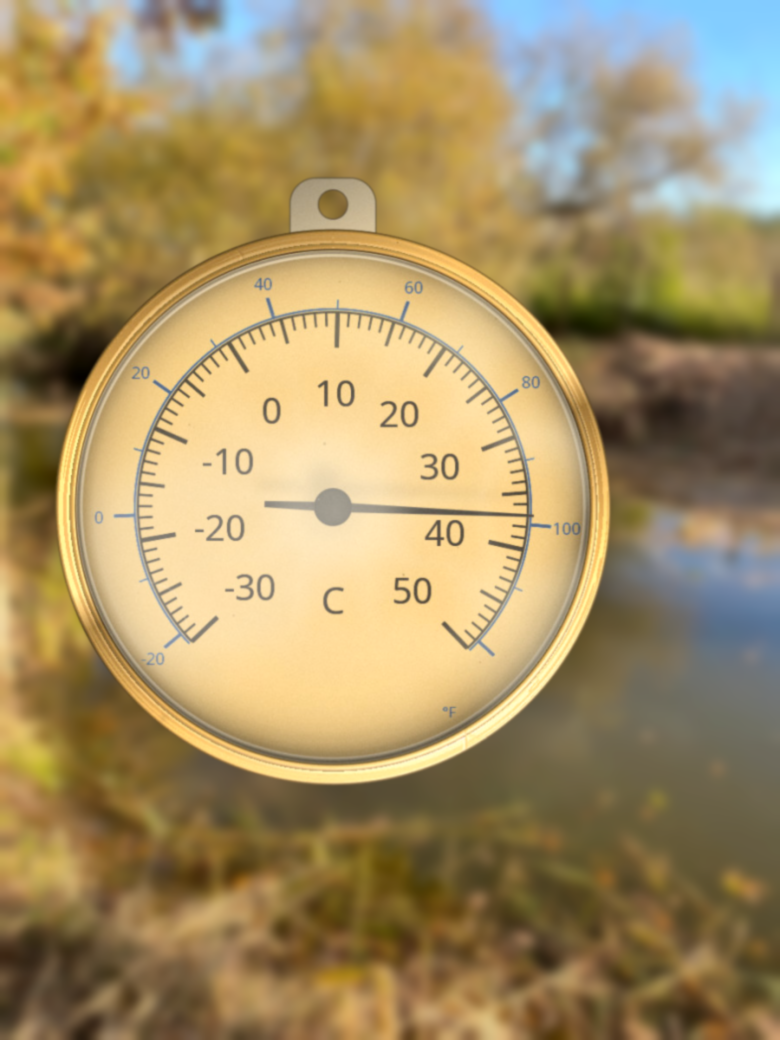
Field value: {"value": 37, "unit": "°C"}
